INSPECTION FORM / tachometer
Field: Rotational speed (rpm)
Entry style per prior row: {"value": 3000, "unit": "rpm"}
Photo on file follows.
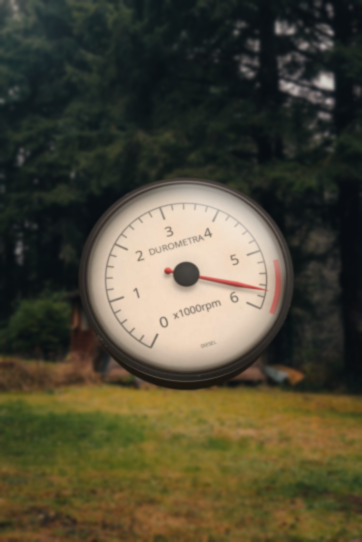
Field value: {"value": 5700, "unit": "rpm"}
